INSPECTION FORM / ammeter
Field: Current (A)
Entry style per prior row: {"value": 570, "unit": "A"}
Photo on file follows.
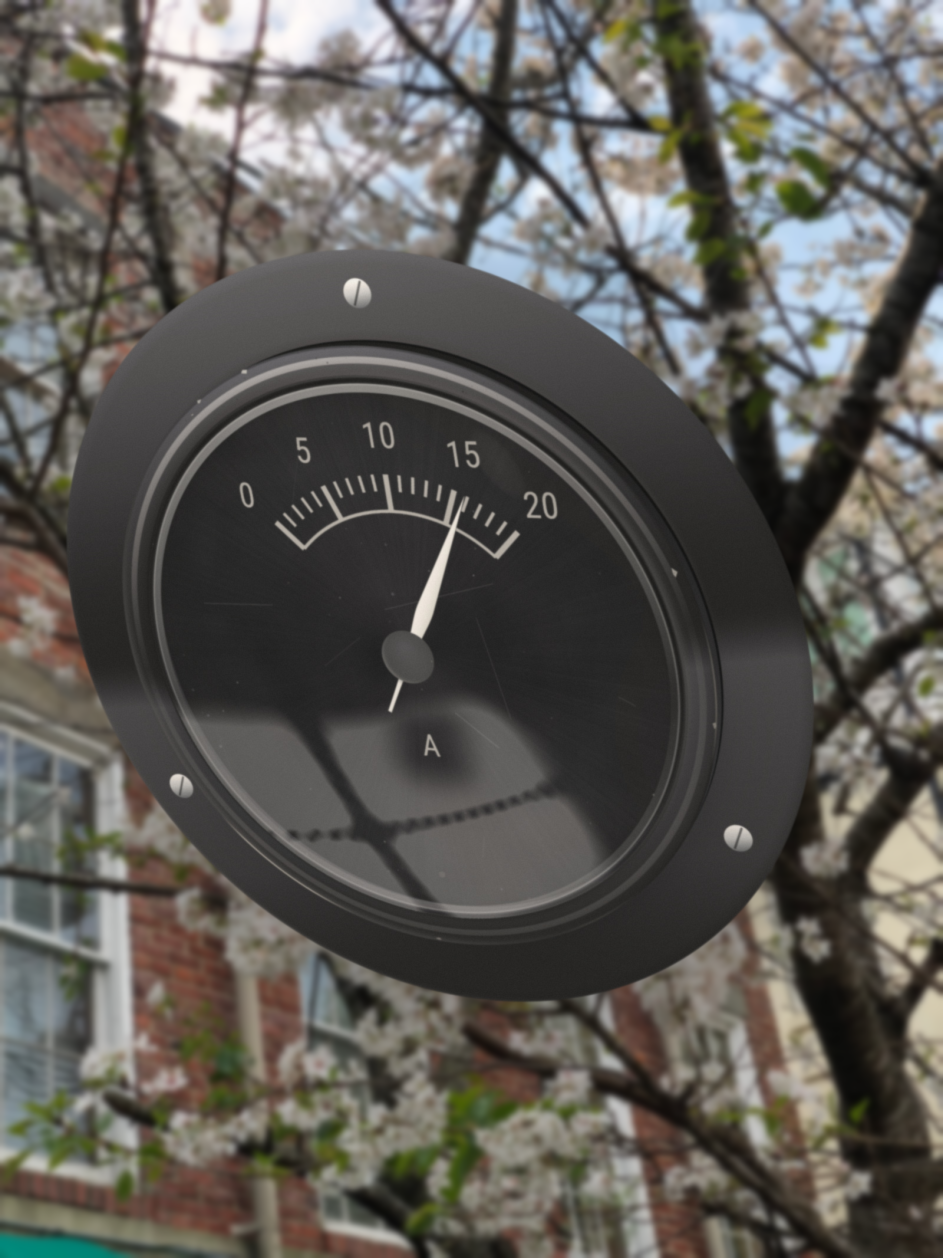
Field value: {"value": 16, "unit": "A"}
